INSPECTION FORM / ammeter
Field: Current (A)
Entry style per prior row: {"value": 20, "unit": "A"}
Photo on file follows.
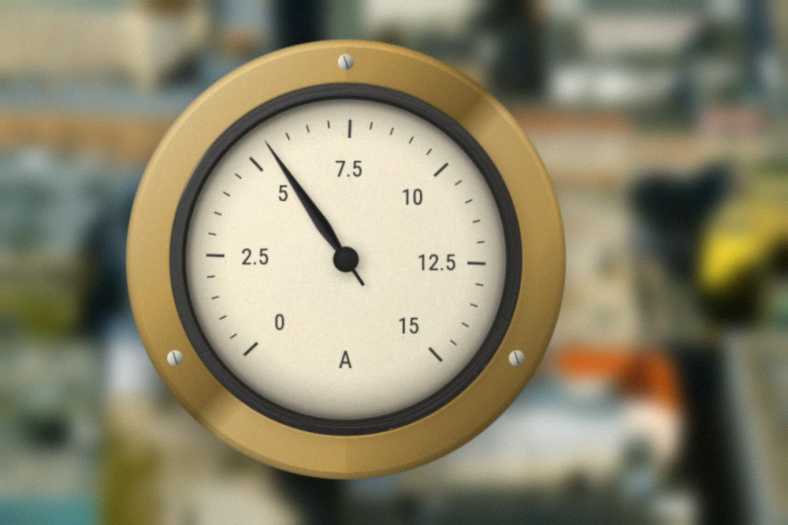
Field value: {"value": 5.5, "unit": "A"}
